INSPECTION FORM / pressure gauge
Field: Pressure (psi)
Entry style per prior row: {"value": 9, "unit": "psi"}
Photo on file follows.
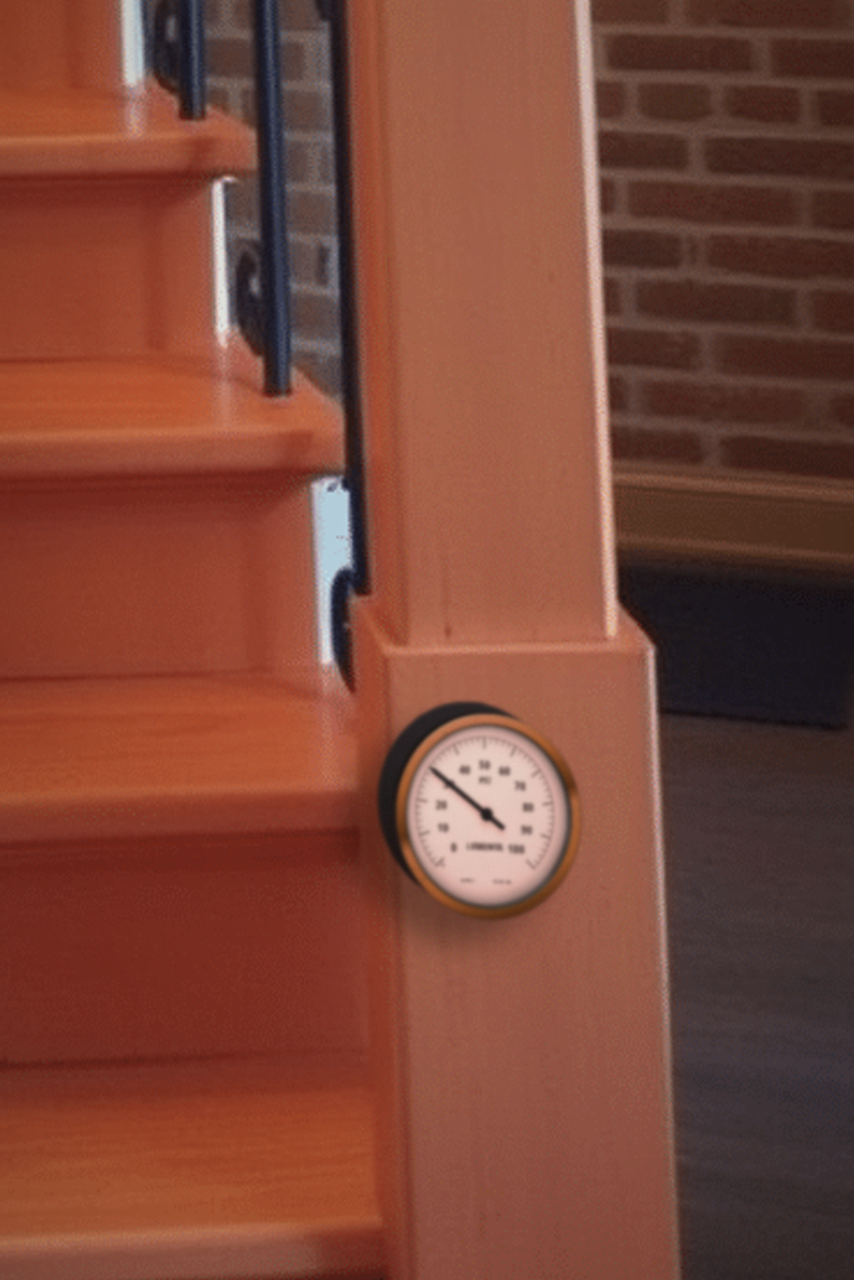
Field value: {"value": 30, "unit": "psi"}
